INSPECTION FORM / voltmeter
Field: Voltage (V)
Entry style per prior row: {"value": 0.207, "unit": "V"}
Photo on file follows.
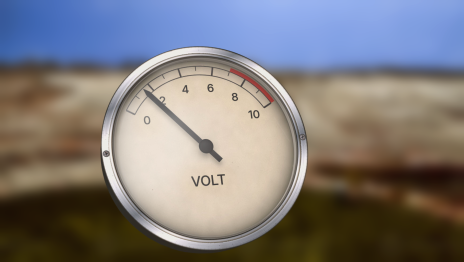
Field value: {"value": 1.5, "unit": "V"}
